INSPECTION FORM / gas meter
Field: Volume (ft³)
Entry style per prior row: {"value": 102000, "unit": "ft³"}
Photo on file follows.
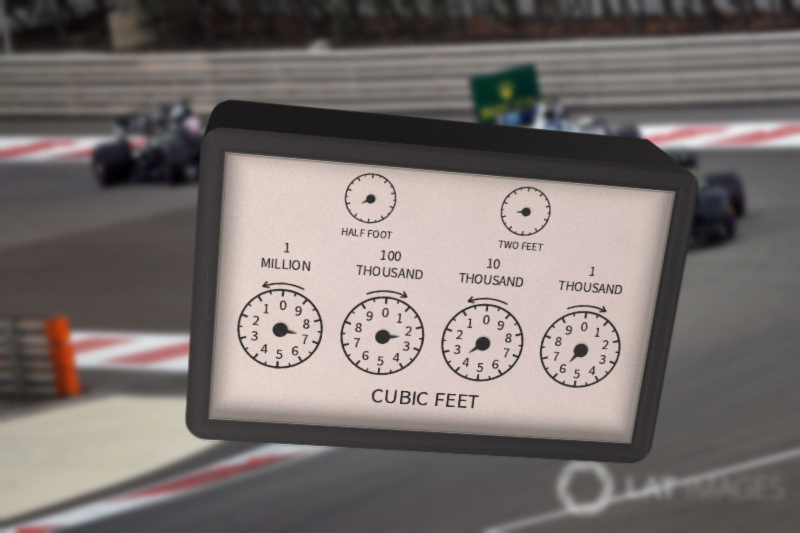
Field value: {"value": 723600, "unit": "ft³"}
